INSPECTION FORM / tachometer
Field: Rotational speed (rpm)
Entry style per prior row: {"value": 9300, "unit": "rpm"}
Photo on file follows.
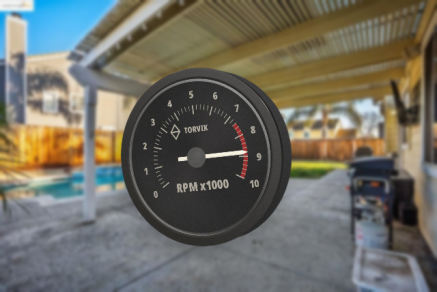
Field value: {"value": 8800, "unit": "rpm"}
